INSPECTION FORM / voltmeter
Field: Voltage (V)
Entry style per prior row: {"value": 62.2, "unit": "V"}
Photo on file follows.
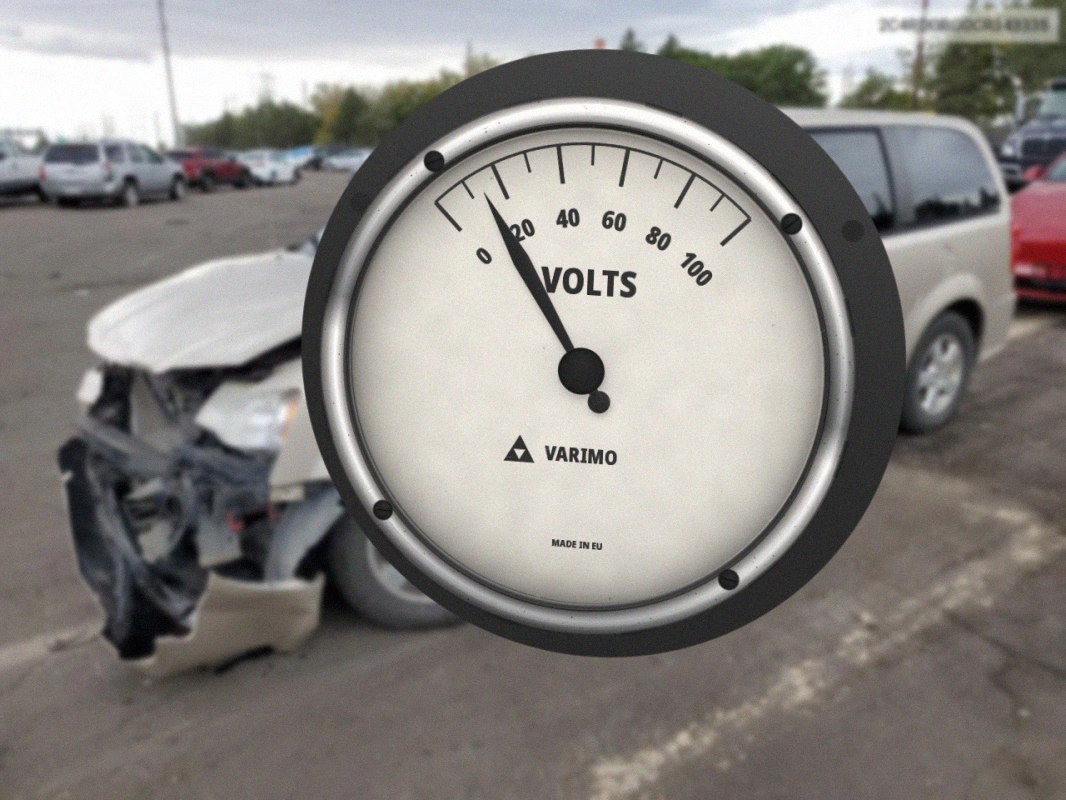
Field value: {"value": 15, "unit": "V"}
